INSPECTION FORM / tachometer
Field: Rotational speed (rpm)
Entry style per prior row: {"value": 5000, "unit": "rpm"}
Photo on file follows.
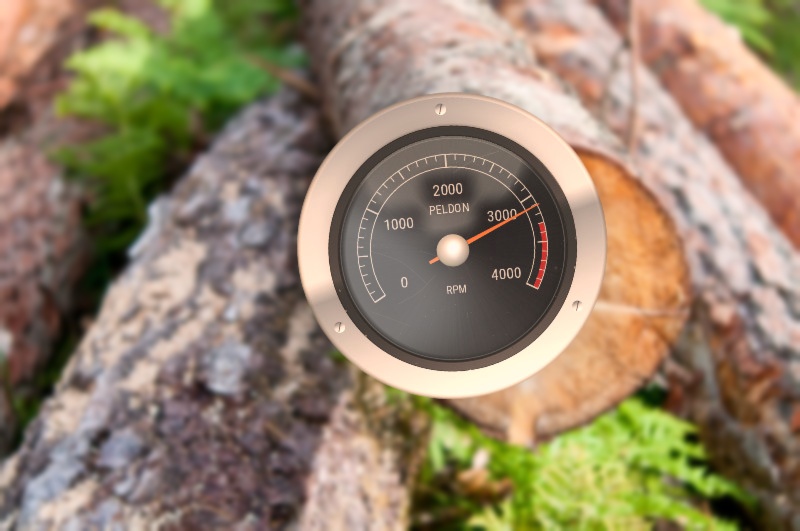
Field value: {"value": 3100, "unit": "rpm"}
